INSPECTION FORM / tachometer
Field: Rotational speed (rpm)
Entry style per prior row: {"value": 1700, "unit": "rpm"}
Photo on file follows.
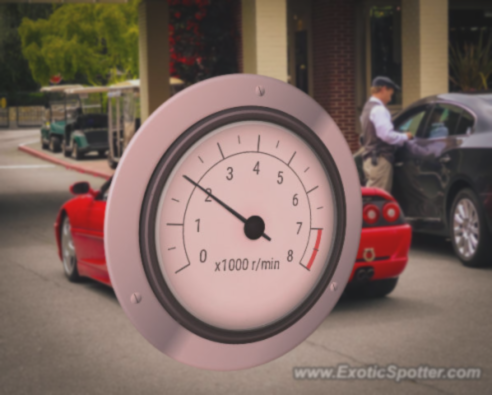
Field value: {"value": 2000, "unit": "rpm"}
